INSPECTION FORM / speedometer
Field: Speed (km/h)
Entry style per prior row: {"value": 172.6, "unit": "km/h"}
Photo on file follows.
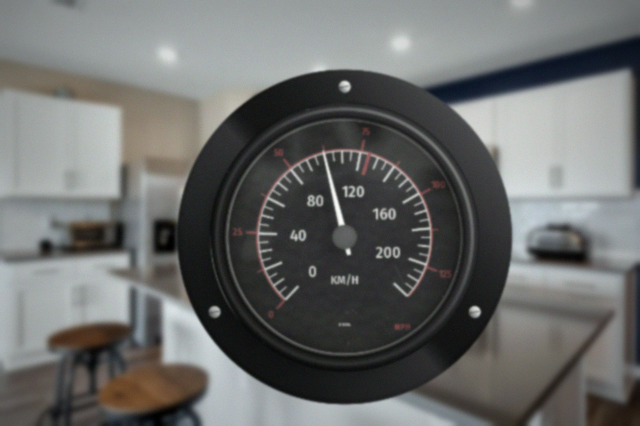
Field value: {"value": 100, "unit": "km/h"}
